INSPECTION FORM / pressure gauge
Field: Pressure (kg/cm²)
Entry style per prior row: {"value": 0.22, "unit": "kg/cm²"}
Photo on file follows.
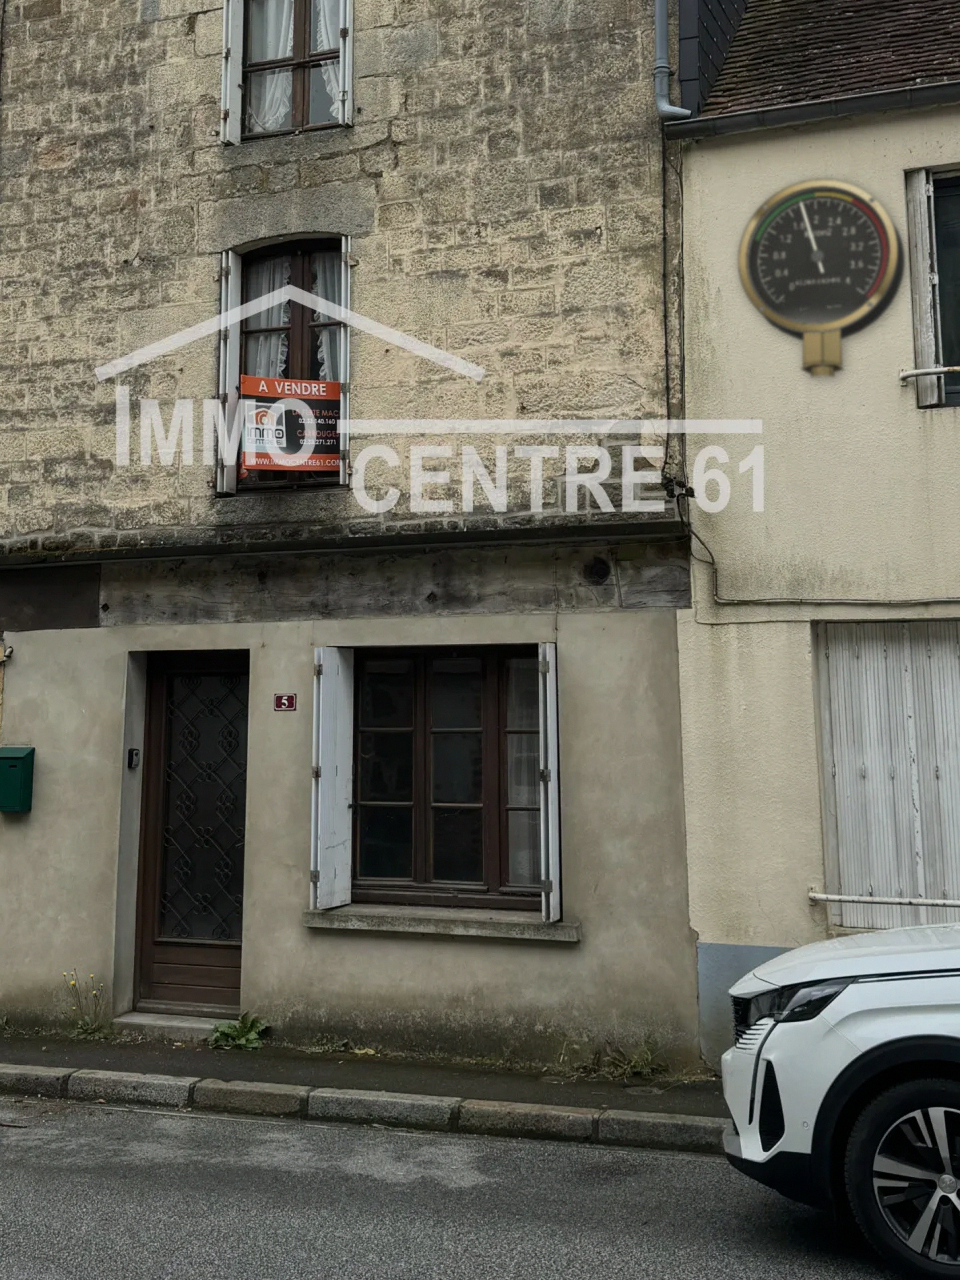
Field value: {"value": 1.8, "unit": "kg/cm²"}
